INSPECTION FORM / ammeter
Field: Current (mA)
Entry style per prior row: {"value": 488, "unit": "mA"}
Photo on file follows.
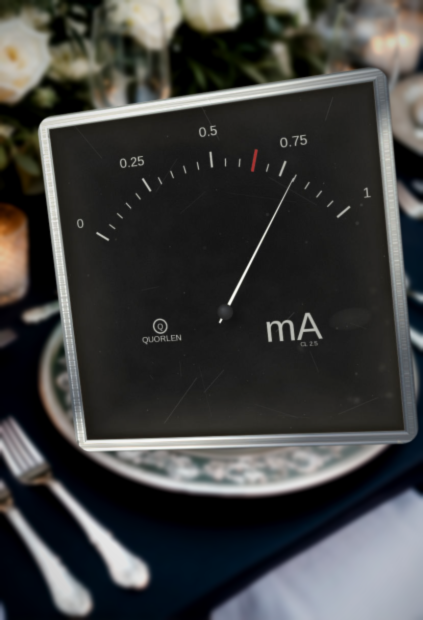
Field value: {"value": 0.8, "unit": "mA"}
